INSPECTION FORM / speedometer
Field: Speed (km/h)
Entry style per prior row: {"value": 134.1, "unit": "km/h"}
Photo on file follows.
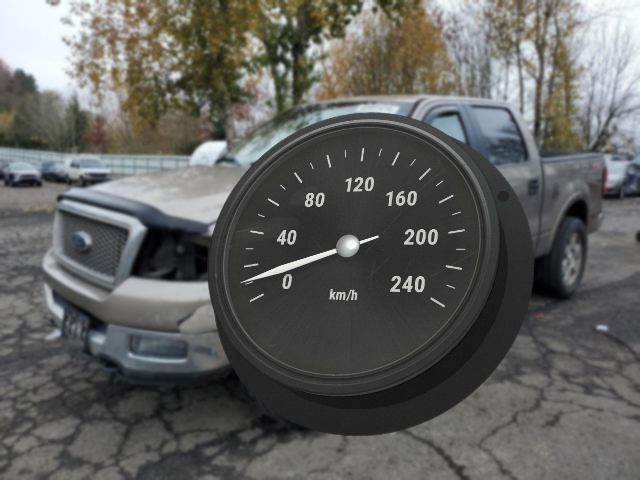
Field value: {"value": 10, "unit": "km/h"}
